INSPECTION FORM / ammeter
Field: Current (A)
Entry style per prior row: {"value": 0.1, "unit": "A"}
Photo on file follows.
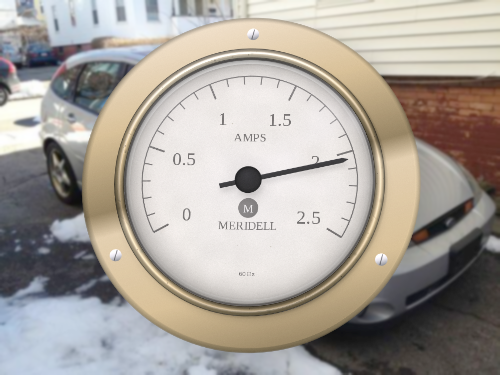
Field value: {"value": 2.05, "unit": "A"}
